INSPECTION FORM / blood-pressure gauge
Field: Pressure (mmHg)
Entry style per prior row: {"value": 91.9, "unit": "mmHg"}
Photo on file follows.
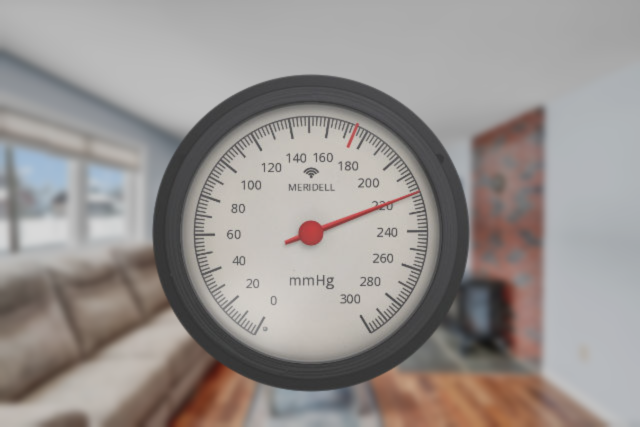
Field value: {"value": 220, "unit": "mmHg"}
